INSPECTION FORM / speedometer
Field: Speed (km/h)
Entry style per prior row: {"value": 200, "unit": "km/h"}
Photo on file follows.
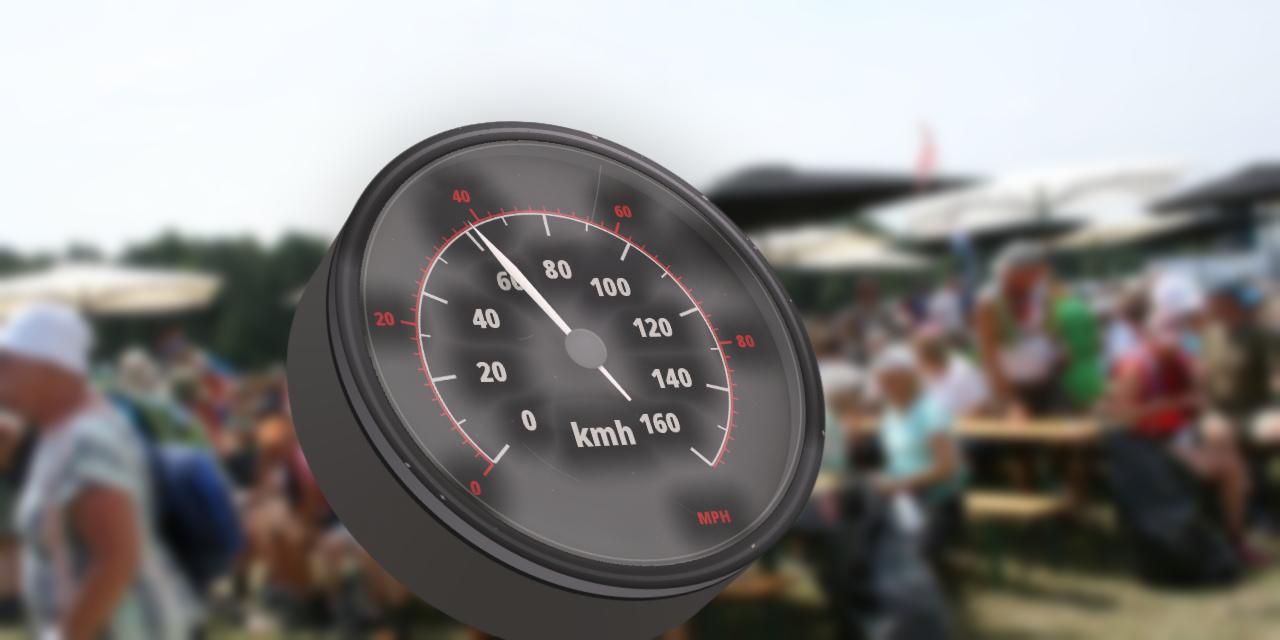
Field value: {"value": 60, "unit": "km/h"}
